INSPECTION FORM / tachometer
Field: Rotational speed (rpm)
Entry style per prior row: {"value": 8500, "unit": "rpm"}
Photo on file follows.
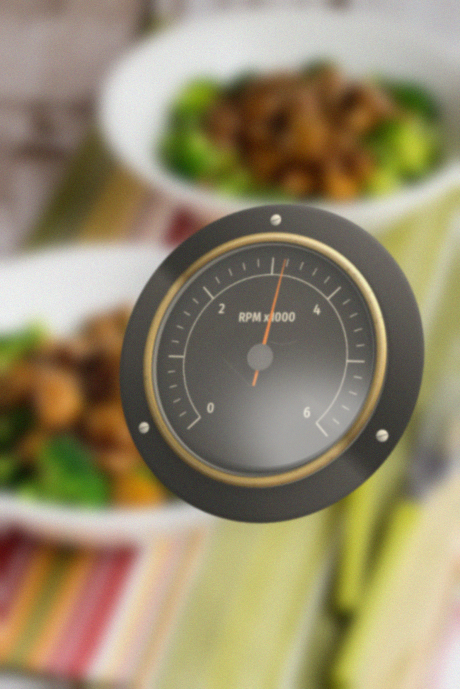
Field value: {"value": 3200, "unit": "rpm"}
